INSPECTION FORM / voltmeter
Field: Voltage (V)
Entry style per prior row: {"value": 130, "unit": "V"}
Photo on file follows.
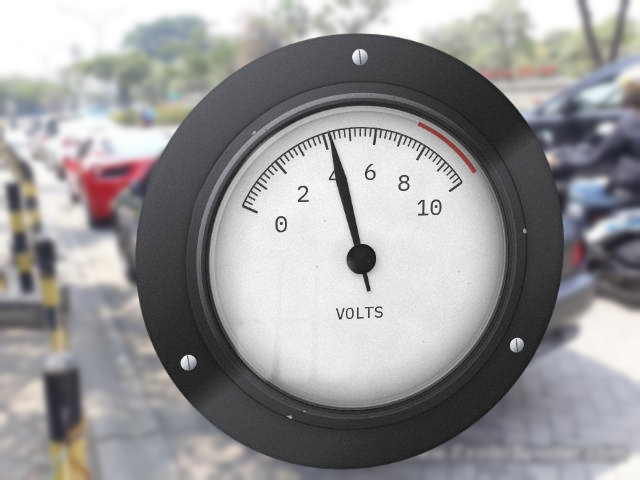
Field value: {"value": 4.2, "unit": "V"}
